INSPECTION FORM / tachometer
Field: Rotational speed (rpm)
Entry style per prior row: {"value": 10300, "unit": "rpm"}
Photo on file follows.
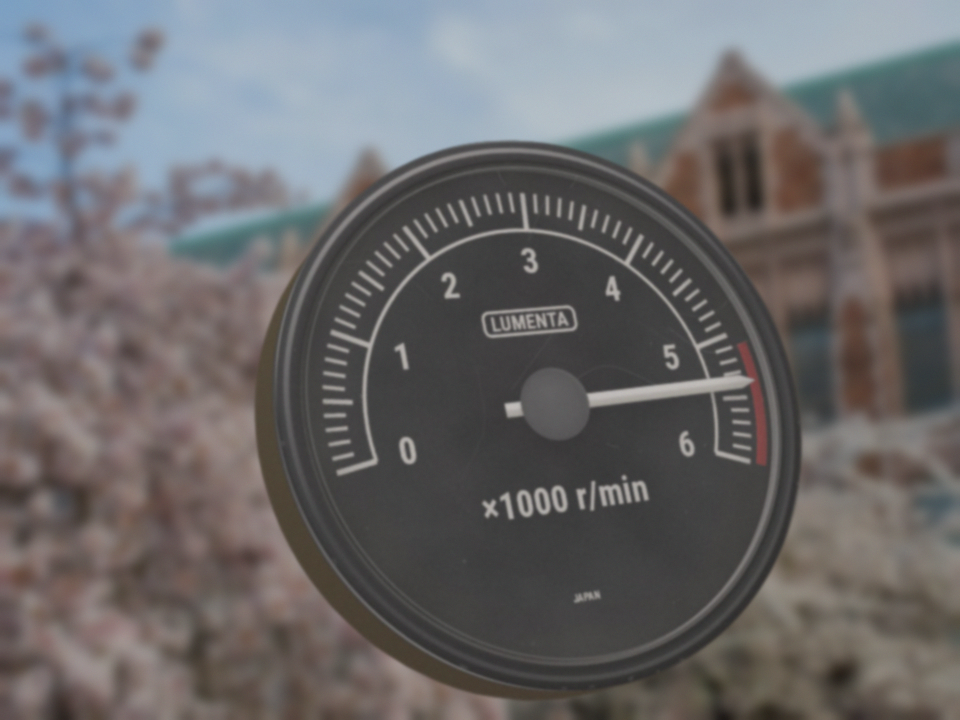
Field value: {"value": 5400, "unit": "rpm"}
